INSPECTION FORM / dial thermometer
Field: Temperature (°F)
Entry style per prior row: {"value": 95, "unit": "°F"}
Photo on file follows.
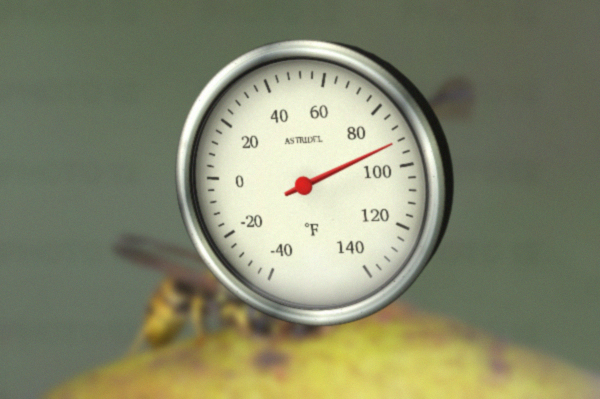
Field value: {"value": 92, "unit": "°F"}
